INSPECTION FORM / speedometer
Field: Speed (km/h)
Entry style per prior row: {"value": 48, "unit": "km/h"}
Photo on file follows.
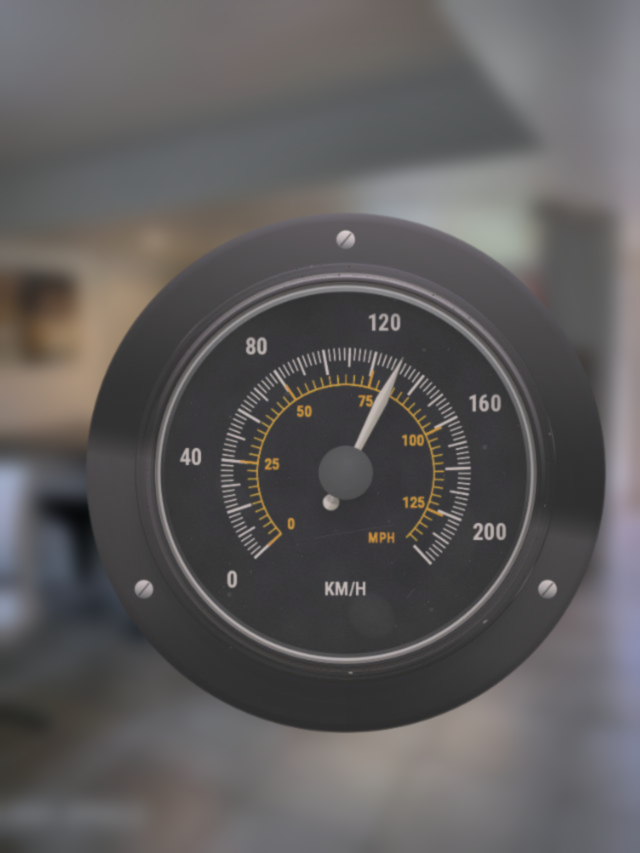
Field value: {"value": 130, "unit": "km/h"}
